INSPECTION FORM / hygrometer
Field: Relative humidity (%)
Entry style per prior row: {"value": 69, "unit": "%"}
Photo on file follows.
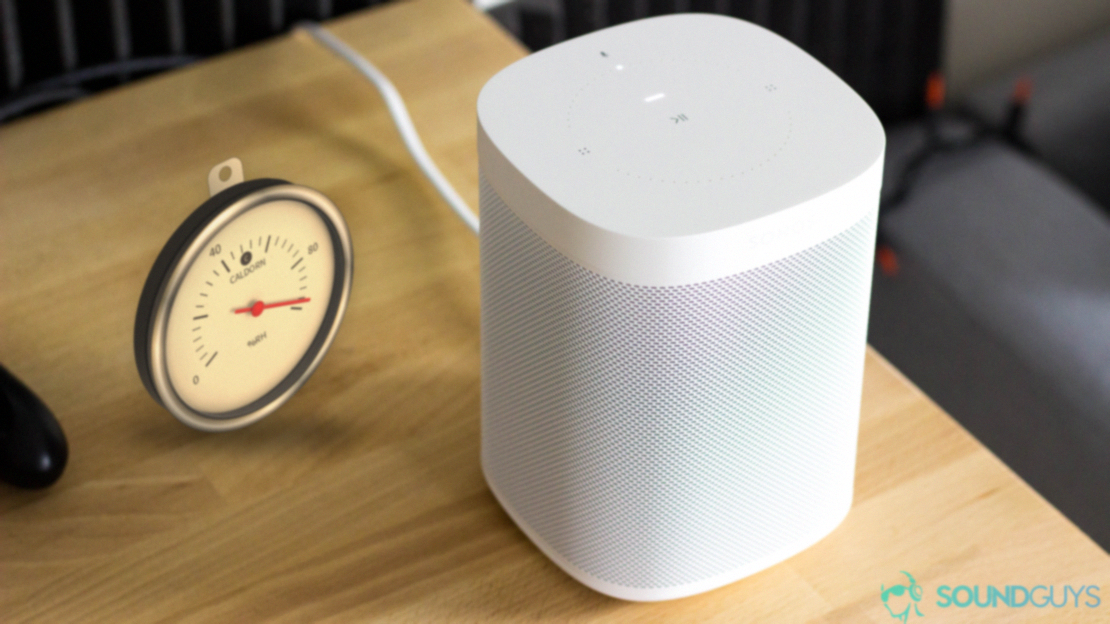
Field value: {"value": 96, "unit": "%"}
